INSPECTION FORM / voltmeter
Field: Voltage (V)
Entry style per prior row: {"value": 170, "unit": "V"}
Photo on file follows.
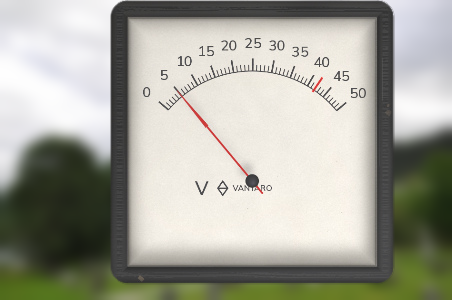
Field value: {"value": 5, "unit": "V"}
